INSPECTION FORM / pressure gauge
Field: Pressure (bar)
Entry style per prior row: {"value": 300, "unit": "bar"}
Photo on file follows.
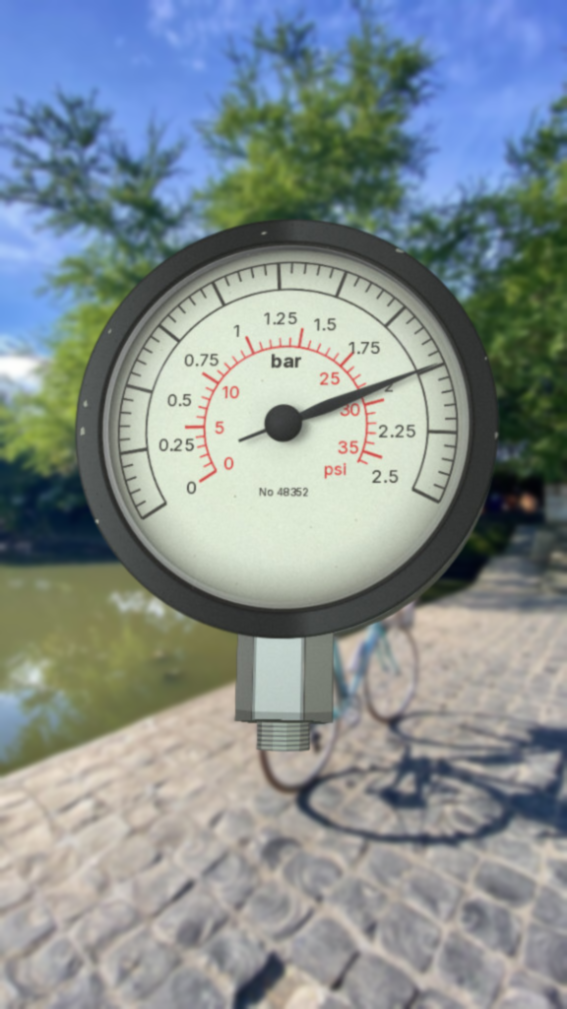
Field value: {"value": 2, "unit": "bar"}
